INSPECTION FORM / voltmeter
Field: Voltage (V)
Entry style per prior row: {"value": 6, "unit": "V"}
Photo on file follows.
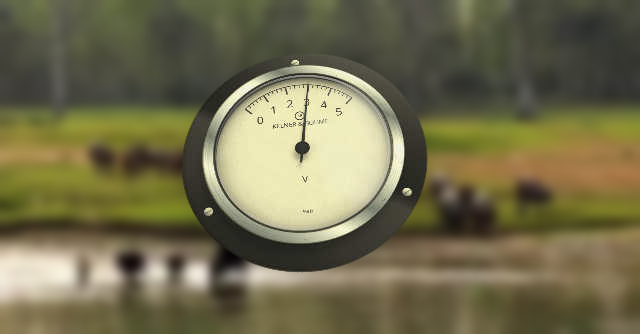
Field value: {"value": 3, "unit": "V"}
